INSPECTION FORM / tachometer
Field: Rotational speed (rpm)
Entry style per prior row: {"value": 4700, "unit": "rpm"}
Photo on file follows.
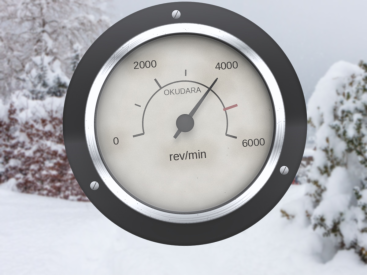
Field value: {"value": 4000, "unit": "rpm"}
